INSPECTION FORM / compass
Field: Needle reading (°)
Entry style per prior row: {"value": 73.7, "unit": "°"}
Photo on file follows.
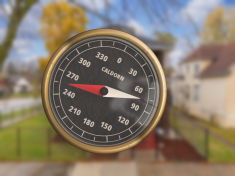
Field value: {"value": 255, "unit": "°"}
